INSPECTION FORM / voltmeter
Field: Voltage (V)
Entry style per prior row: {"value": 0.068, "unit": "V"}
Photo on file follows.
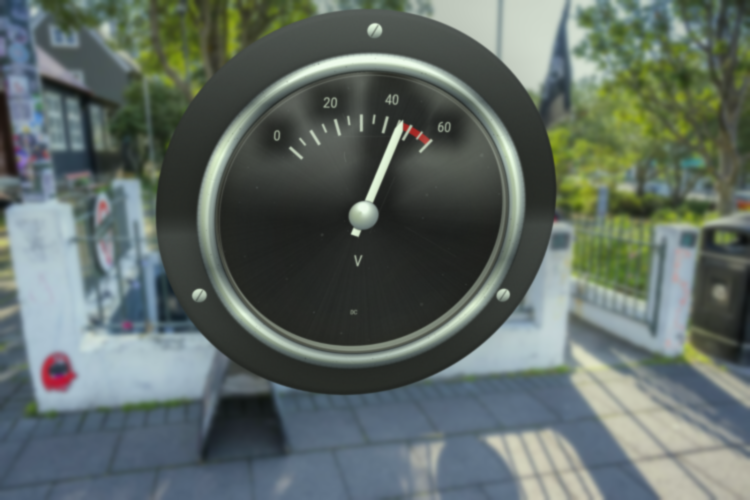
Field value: {"value": 45, "unit": "V"}
